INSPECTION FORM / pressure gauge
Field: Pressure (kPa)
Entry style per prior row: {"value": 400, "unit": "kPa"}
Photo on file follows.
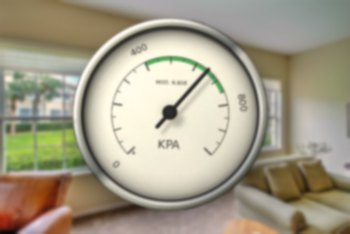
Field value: {"value": 650, "unit": "kPa"}
